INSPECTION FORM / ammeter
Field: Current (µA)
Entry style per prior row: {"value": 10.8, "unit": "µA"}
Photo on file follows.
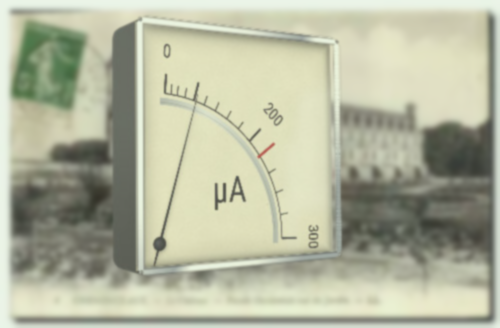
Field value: {"value": 100, "unit": "µA"}
